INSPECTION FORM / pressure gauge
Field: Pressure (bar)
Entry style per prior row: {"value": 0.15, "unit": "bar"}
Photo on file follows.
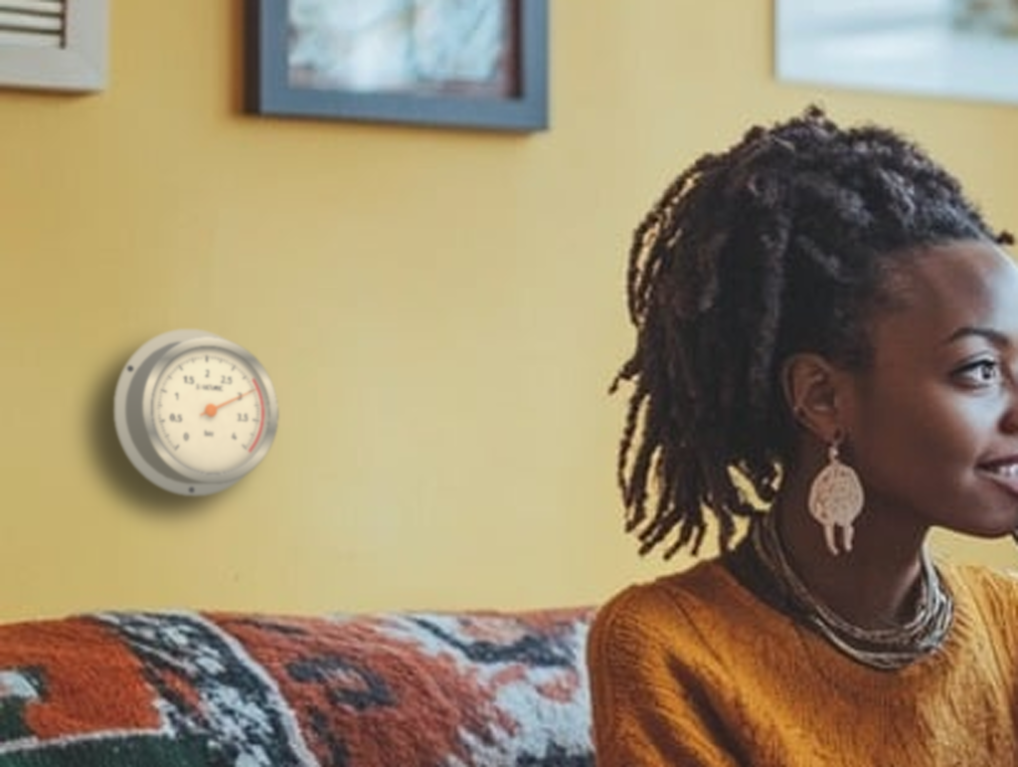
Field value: {"value": 3, "unit": "bar"}
